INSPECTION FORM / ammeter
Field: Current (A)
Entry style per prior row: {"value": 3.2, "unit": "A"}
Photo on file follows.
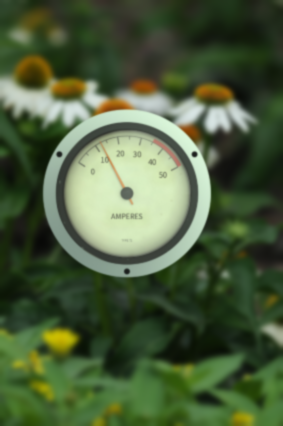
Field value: {"value": 12.5, "unit": "A"}
